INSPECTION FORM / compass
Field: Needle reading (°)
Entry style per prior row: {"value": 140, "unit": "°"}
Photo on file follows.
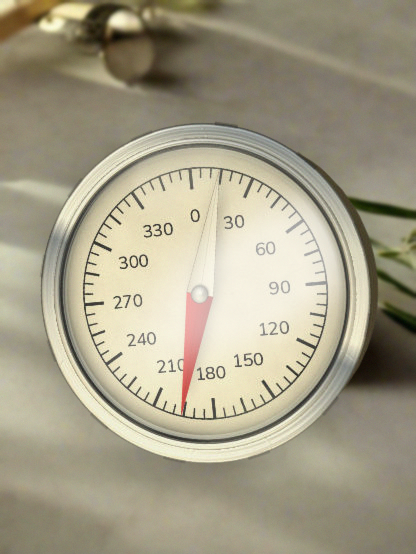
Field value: {"value": 195, "unit": "°"}
